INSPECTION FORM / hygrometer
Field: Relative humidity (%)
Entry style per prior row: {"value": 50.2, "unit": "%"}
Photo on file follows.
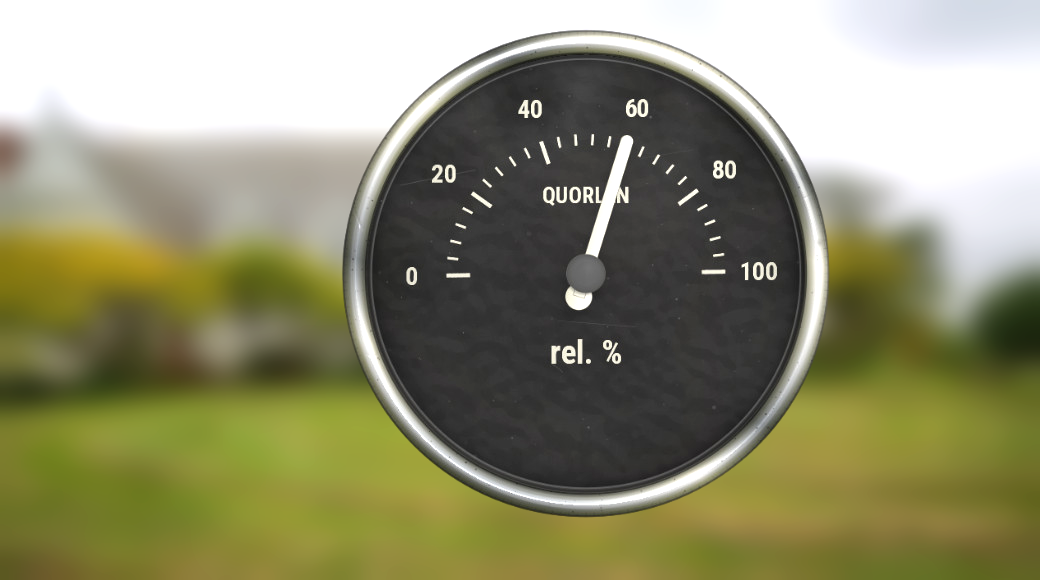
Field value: {"value": 60, "unit": "%"}
